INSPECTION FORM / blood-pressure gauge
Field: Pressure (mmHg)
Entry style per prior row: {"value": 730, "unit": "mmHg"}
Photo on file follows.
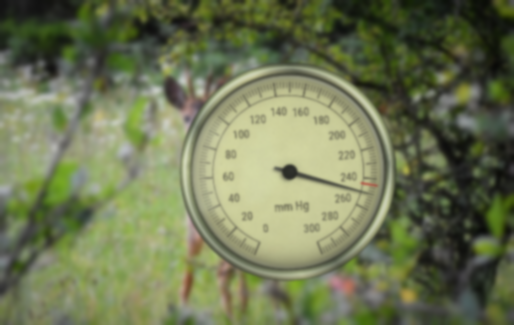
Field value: {"value": 250, "unit": "mmHg"}
